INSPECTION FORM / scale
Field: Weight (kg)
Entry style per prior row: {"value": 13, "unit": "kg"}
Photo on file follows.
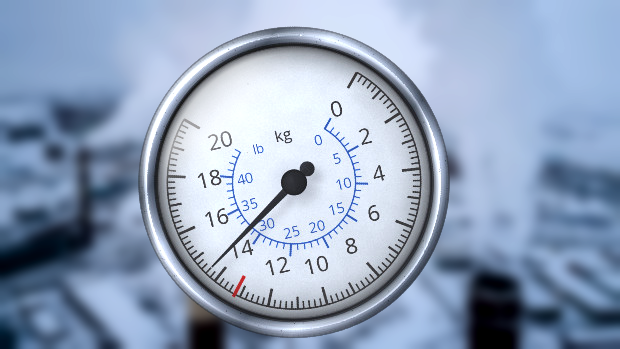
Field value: {"value": 14.4, "unit": "kg"}
